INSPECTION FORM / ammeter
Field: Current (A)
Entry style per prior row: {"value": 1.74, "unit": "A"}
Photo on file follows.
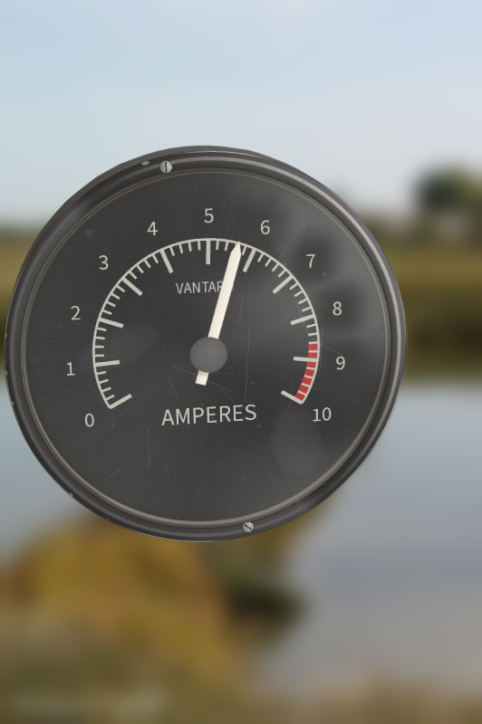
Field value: {"value": 5.6, "unit": "A"}
